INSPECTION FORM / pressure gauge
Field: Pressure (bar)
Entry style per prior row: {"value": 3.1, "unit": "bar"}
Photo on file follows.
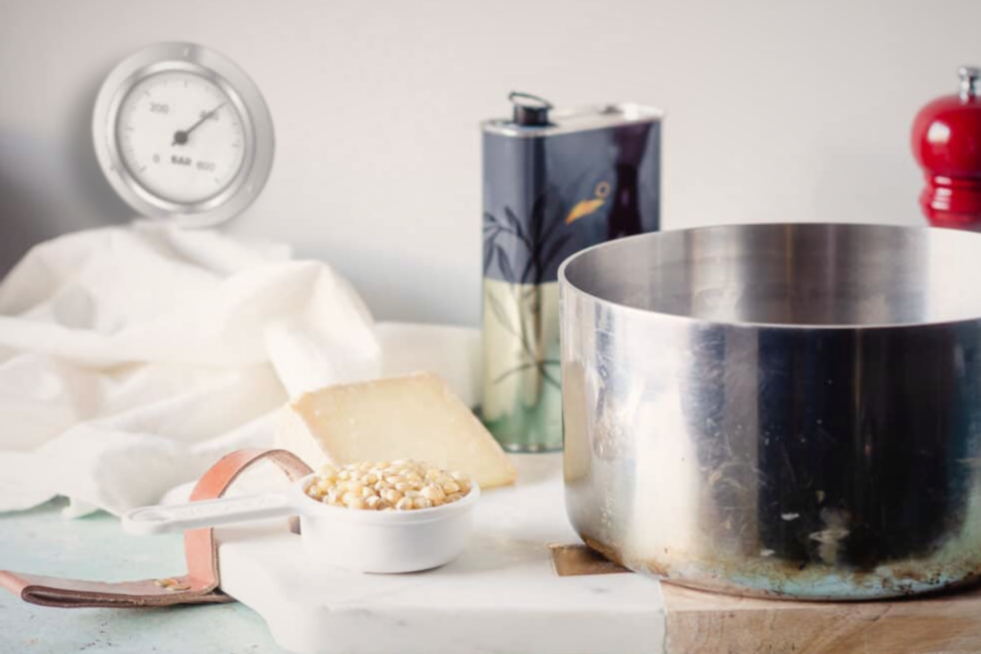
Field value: {"value": 400, "unit": "bar"}
